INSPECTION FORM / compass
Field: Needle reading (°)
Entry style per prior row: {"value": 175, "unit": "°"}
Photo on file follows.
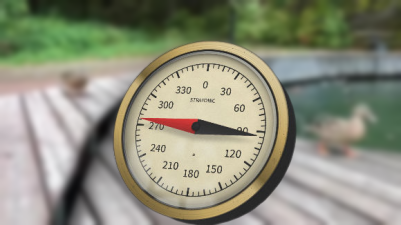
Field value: {"value": 275, "unit": "°"}
